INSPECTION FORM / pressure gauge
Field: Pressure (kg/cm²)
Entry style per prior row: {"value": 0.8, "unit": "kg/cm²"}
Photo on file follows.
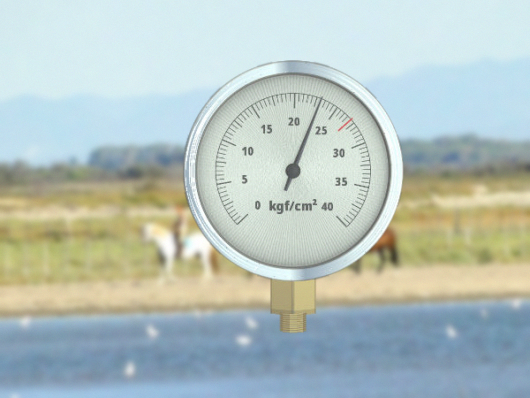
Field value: {"value": 23, "unit": "kg/cm²"}
